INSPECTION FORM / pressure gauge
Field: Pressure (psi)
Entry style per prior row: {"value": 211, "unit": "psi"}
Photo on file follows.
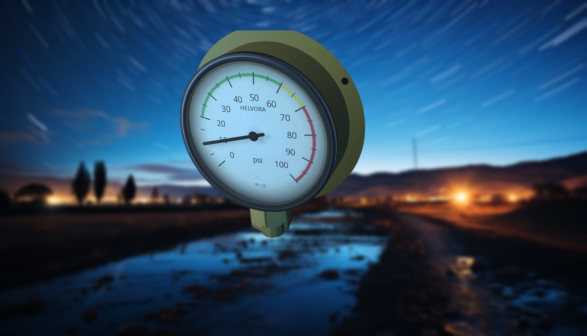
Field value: {"value": 10, "unit": "psi"}
